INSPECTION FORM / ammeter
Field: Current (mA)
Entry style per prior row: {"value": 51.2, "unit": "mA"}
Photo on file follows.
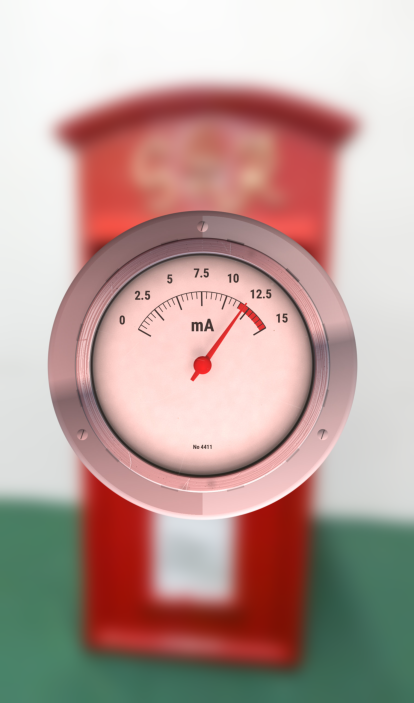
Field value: {"value": 12, "unit": "mA"}
